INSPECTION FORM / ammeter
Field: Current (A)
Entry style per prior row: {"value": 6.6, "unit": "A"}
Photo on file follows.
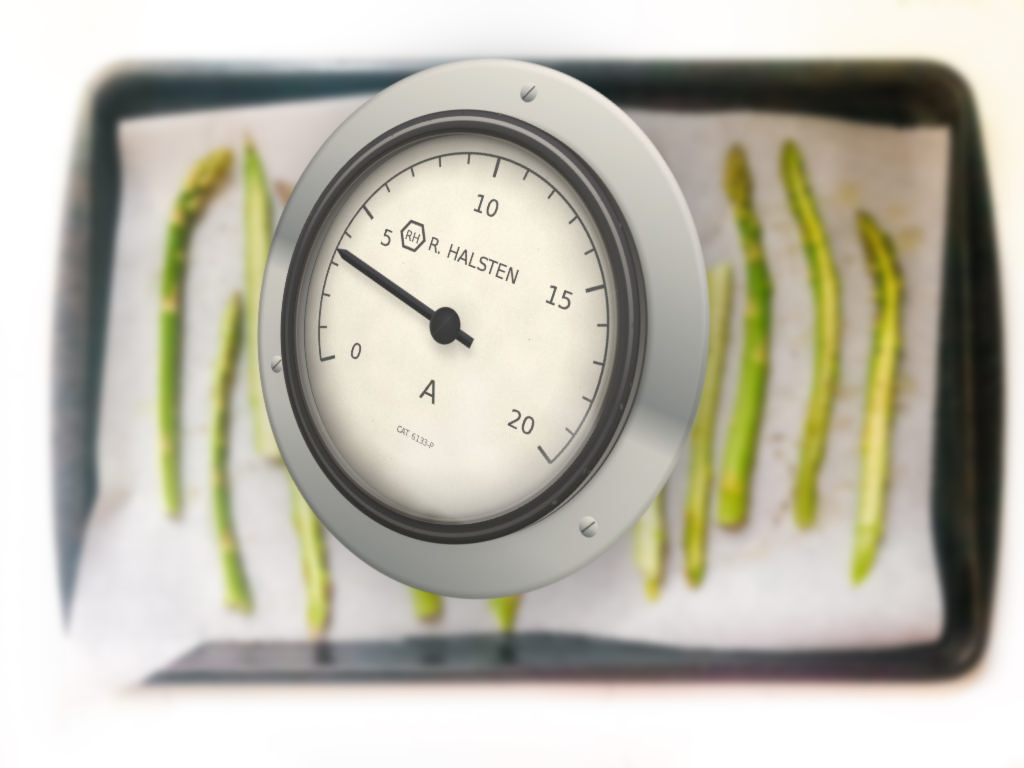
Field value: {"value": 3.5, "unit": "A"}
